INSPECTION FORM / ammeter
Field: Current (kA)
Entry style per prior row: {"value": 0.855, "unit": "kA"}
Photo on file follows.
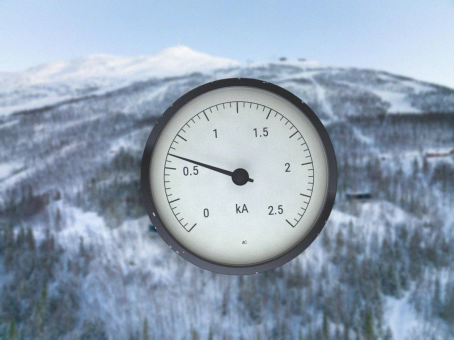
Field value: {"value": 0.6, "unit": "kA"}
